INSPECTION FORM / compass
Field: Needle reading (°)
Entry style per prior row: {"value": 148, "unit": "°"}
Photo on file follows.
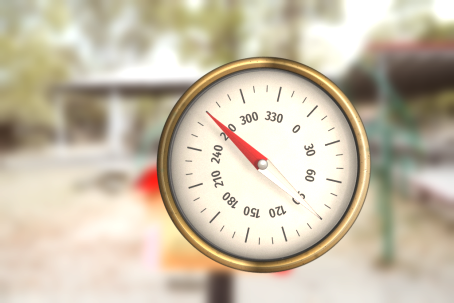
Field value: {"value": 270, "unit": "°"}
